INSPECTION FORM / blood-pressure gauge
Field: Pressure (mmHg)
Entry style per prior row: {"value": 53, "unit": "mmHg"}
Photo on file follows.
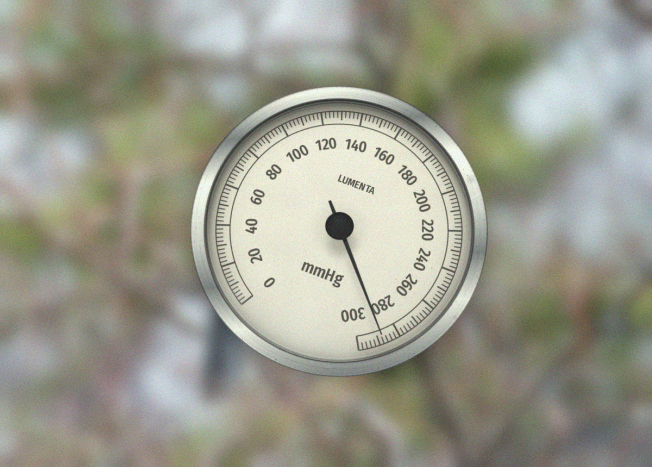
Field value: {"value": 288, "unit": "mmHg"}
